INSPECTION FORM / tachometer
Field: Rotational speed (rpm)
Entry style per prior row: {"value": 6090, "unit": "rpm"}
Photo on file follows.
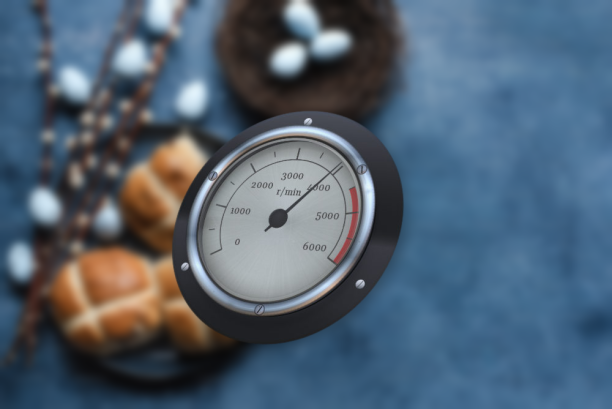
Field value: {"value": 4000, "unit": "rpm"}
